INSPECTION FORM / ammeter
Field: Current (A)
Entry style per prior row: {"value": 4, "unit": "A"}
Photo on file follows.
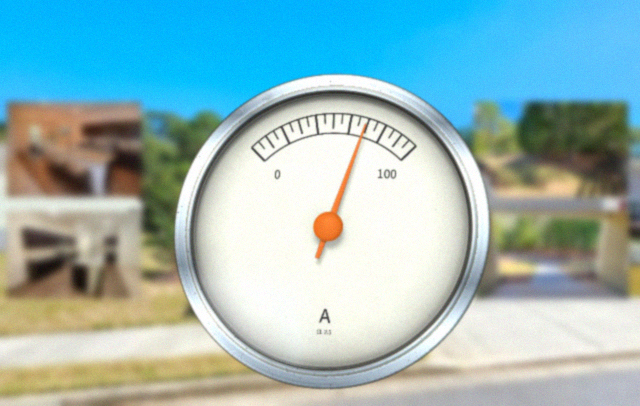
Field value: {"value": 70, "unit": "A"}
